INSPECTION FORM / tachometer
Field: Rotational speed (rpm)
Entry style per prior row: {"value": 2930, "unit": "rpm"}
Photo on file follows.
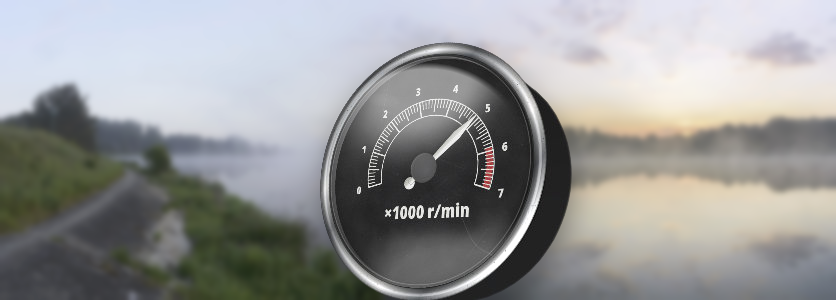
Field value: {"value": 5000, "unit": "rpm"}
